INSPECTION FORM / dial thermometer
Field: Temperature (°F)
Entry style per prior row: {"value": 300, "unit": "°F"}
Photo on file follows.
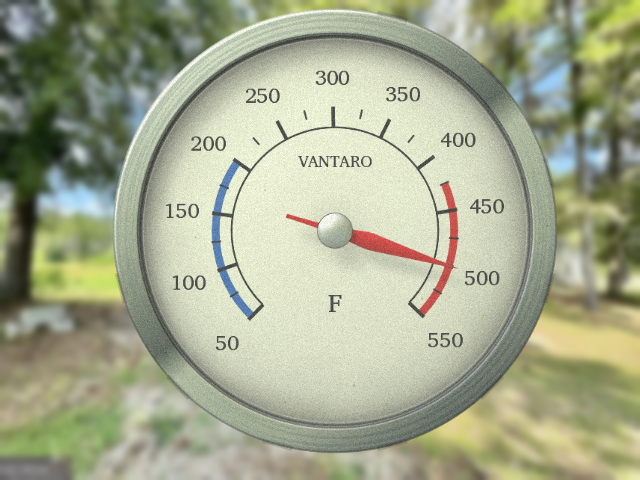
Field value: {"value": 500, "unit": "°F"}
